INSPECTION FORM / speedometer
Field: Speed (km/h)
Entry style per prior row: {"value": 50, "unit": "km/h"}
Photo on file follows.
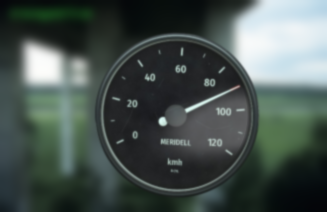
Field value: {"value": 90, "unit": "km/h"}
